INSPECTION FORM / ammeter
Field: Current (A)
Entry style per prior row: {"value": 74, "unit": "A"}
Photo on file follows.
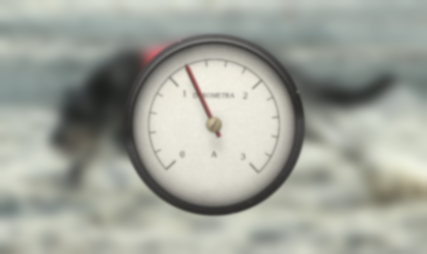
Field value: {"value": 1.2, "unit": "A"}
